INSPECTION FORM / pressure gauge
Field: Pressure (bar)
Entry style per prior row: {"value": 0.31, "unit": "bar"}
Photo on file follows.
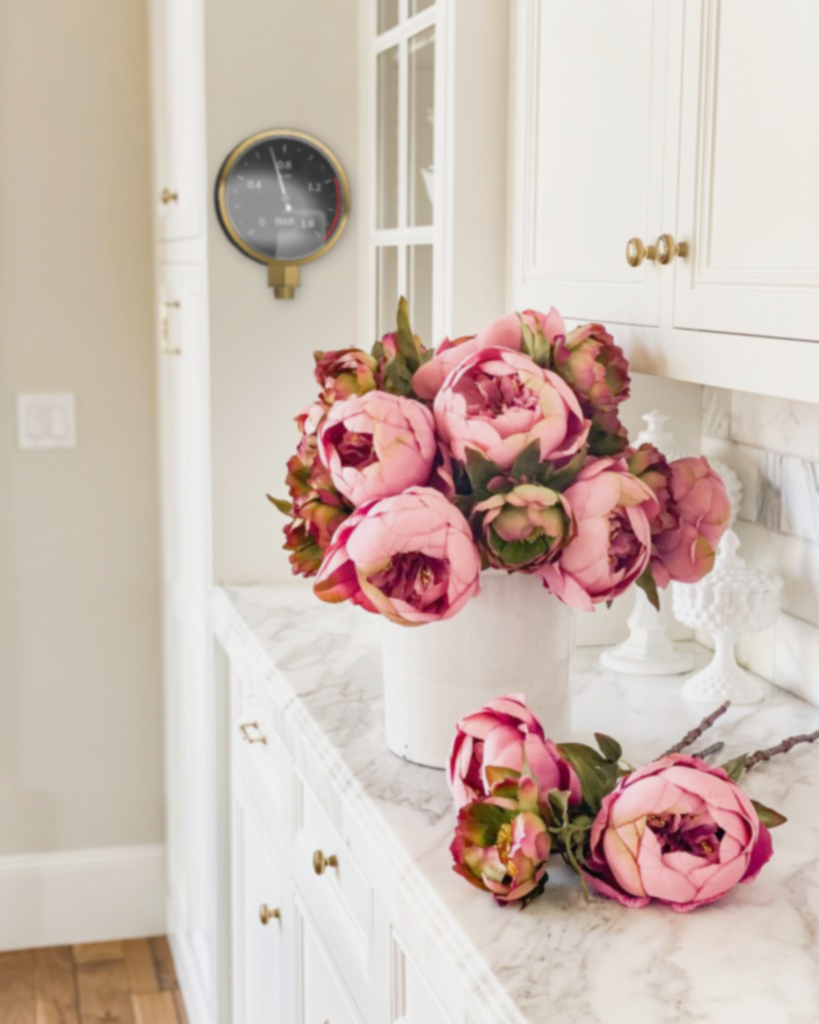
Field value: {"value": 0.7, "unit": "bar"}
